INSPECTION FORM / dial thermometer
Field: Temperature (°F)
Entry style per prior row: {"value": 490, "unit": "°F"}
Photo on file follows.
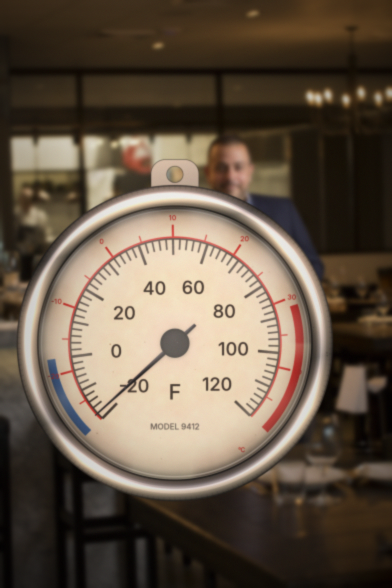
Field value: {"value": -18, "unit": "°F"}
